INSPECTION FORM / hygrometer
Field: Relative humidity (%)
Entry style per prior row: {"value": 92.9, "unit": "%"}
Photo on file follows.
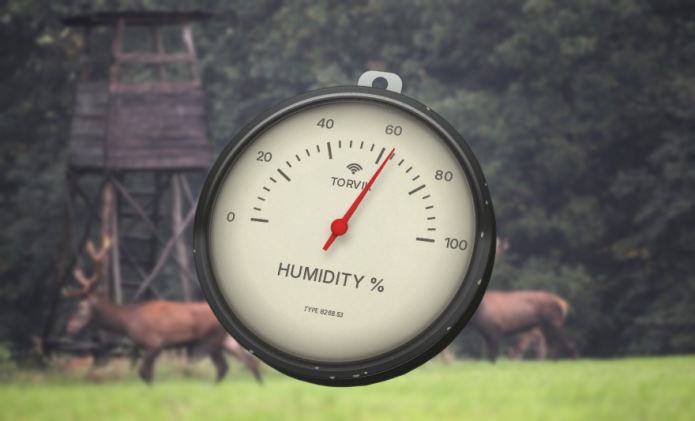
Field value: {"value": 64, "unit": "%"}
